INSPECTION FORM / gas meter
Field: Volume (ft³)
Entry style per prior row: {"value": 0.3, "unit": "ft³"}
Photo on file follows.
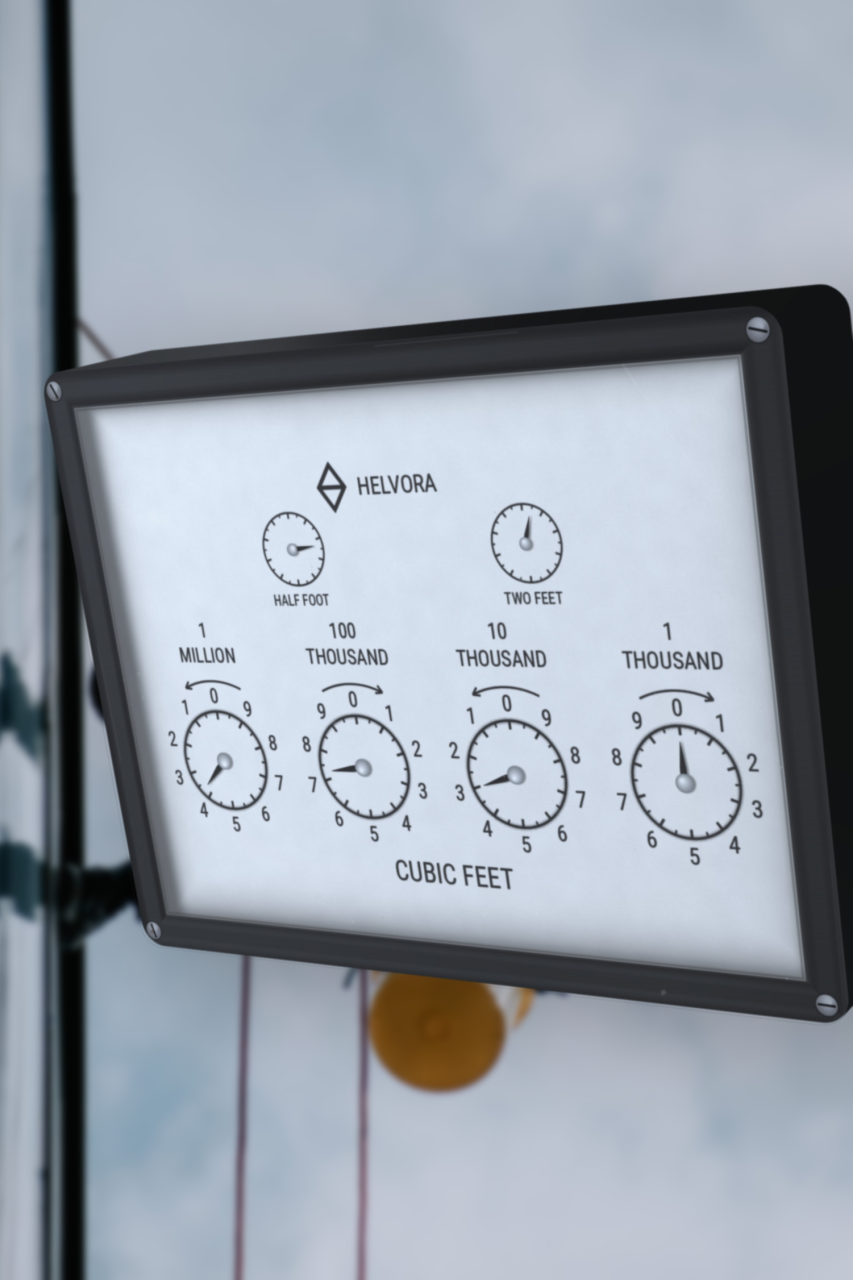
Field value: {"value": 373000, "unit": "ft³"}
